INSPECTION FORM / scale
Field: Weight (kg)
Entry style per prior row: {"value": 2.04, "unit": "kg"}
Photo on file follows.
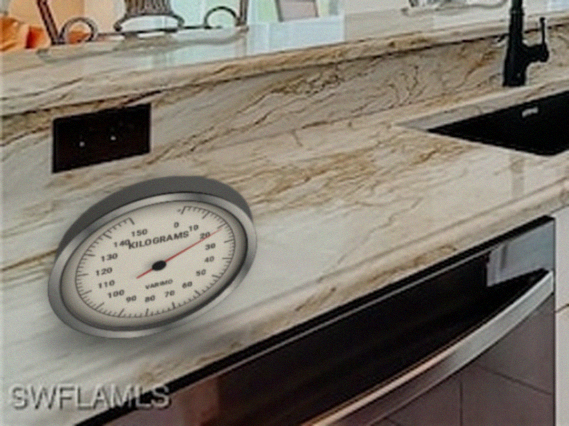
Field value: {"value": 20, "unit": "kg"}
